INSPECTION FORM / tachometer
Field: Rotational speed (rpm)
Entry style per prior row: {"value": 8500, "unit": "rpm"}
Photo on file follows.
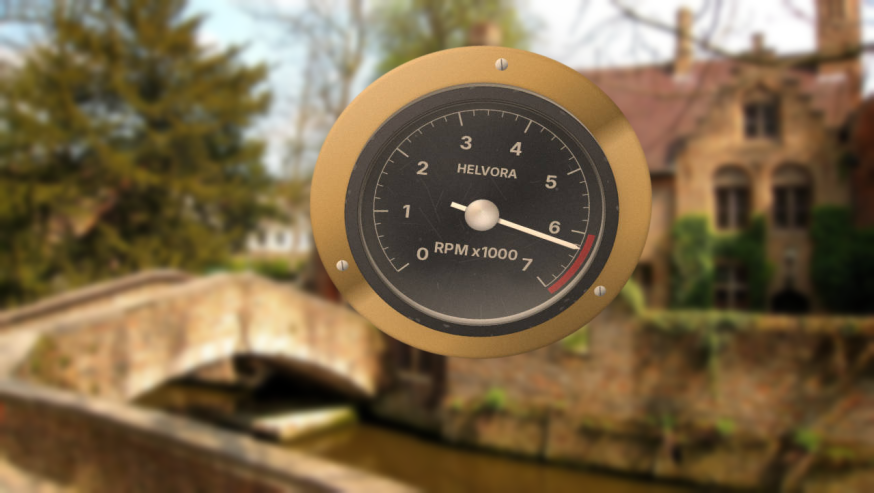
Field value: {"value": 6200, "unit": "rpm"}
